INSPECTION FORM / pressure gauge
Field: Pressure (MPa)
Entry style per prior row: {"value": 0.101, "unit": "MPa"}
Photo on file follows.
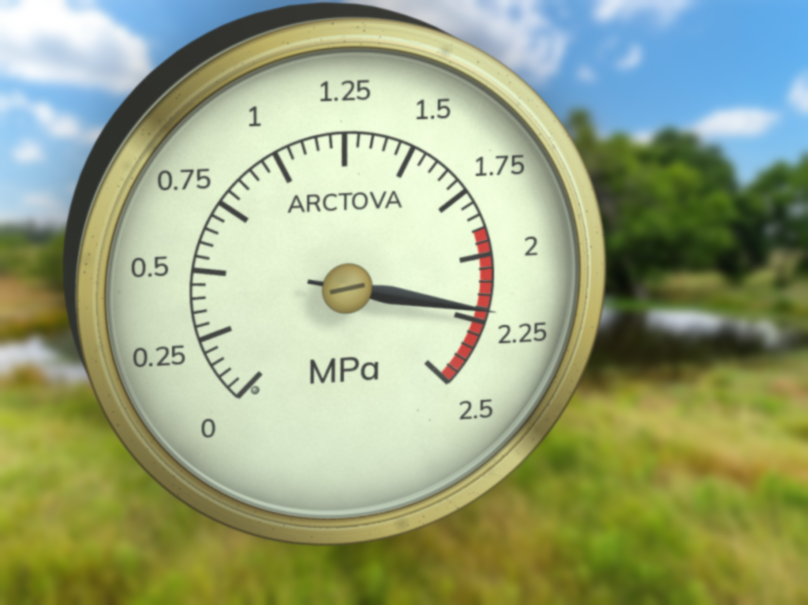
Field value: {"value": 2.2, "unit": "MPa"}
